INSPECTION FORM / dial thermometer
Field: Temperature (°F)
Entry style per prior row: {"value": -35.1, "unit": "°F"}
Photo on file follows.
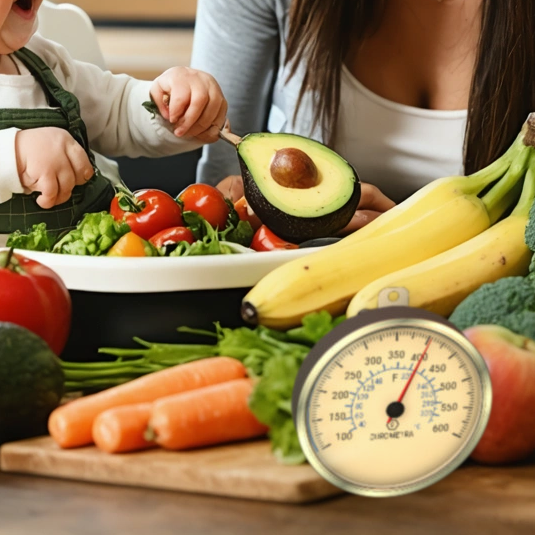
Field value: {"value": 400, "unit": "°F"}
